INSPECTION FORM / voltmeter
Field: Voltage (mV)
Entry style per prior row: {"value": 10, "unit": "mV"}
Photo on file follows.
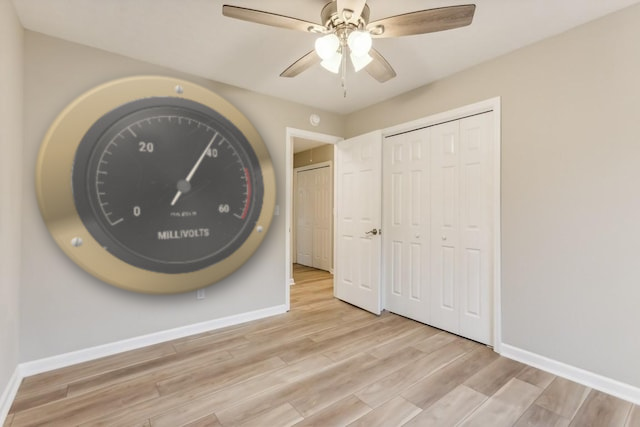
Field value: {"value": 38, "unit": "mV"}
